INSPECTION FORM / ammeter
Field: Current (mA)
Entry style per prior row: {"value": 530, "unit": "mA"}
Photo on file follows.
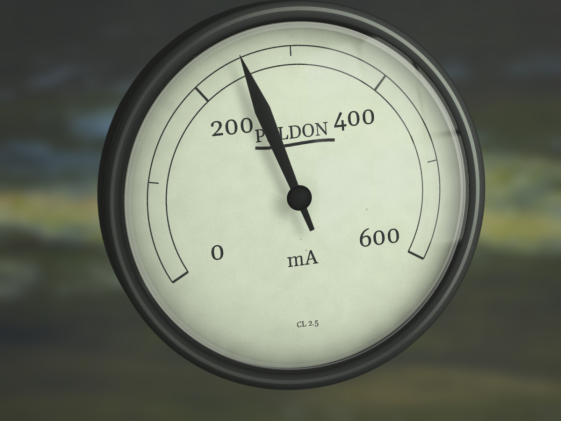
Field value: {"value": 250, "unit": "mA"}
